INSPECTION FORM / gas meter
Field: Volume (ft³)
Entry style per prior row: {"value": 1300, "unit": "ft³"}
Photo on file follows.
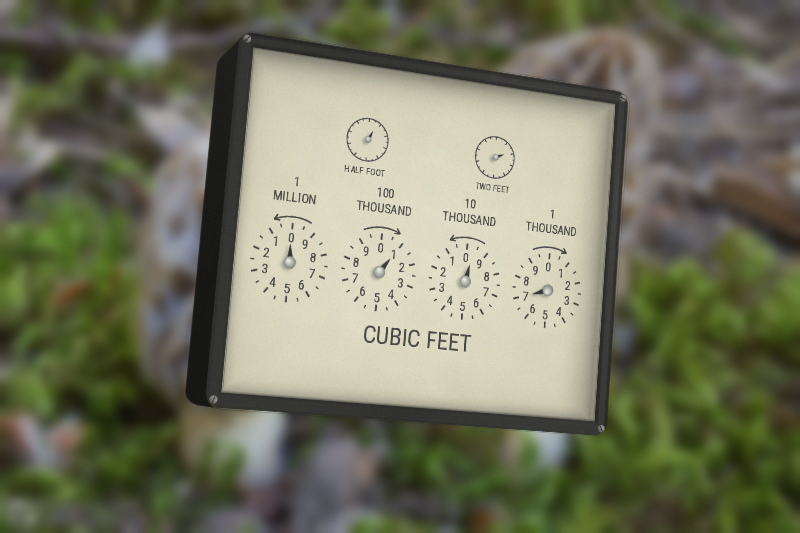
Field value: {"value": 9700, "unit": "ft³"}
